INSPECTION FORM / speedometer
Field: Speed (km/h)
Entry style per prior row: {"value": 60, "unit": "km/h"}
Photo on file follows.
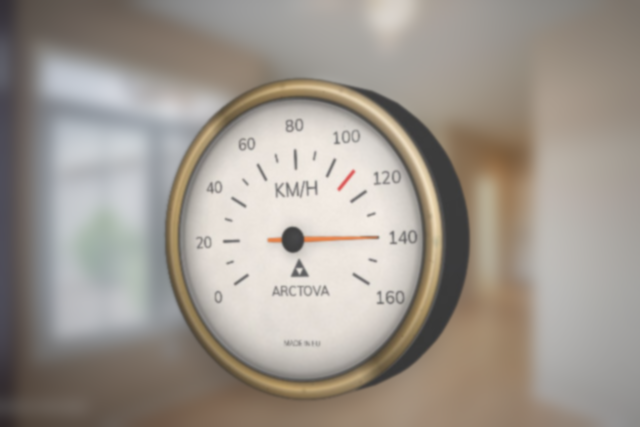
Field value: {"value": 140, "unit": "km/h"}
